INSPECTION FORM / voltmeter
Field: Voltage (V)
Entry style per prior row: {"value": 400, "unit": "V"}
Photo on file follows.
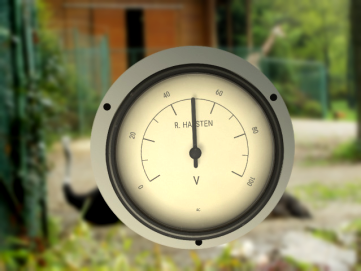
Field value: {"value": 50, "unit": "V"}
